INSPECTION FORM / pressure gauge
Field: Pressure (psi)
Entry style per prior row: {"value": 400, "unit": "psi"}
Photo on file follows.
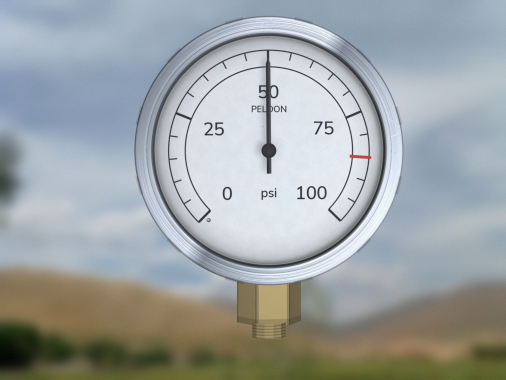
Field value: {"value": 50, "unit": "psi"}
